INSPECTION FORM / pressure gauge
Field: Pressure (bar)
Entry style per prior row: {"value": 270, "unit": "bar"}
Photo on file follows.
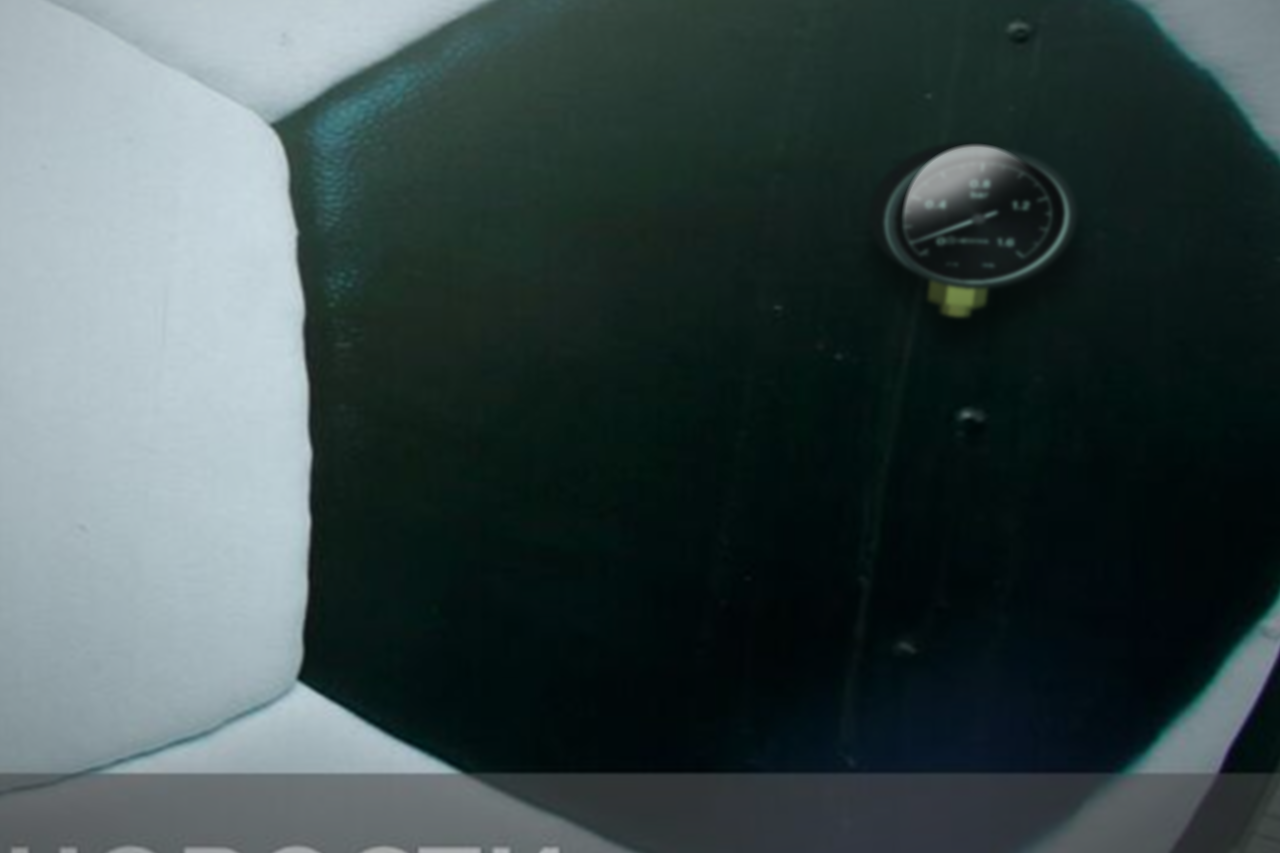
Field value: {"value": 0.1, "unit": "bar"}
